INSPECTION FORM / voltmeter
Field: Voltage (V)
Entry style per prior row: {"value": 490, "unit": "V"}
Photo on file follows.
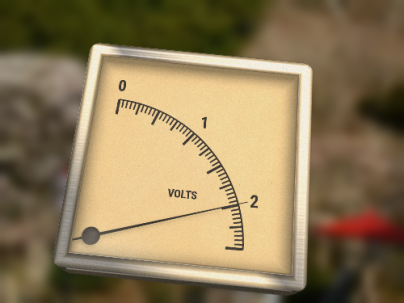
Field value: {"value": 2, "unit": "V"}
